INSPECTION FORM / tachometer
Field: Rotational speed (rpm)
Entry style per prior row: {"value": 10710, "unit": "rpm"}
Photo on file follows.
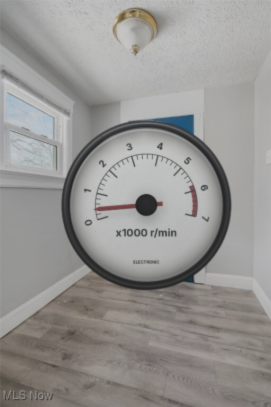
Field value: {"value": 400, "unit": "rpm"}
